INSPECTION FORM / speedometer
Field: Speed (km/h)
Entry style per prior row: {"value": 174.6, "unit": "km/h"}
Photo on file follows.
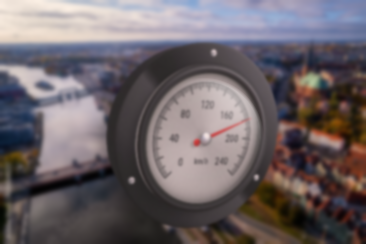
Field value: {"value": 180, "unit": "km/h"}
